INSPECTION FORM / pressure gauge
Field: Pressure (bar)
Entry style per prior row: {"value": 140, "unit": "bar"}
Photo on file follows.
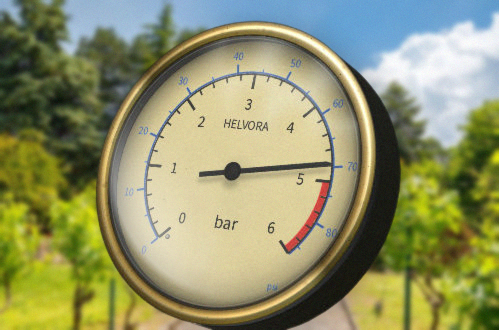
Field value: {"value": 4.8, "unit": "bar"}
